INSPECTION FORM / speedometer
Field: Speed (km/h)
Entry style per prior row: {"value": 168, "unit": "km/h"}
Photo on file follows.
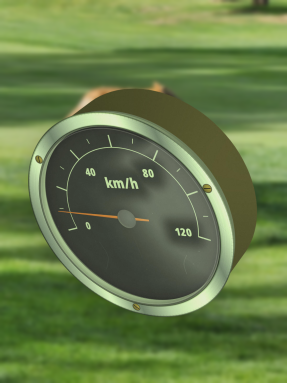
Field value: {"value": 10, "unit": "km/h"}
